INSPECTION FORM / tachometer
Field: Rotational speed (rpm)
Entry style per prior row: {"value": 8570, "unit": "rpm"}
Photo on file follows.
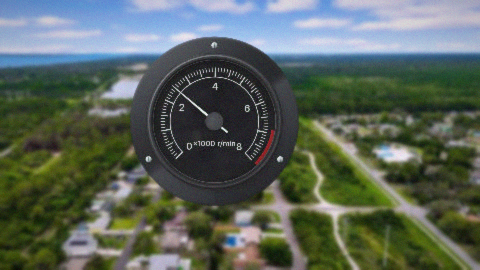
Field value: {"value": 2500, "unit": "rpm"}
